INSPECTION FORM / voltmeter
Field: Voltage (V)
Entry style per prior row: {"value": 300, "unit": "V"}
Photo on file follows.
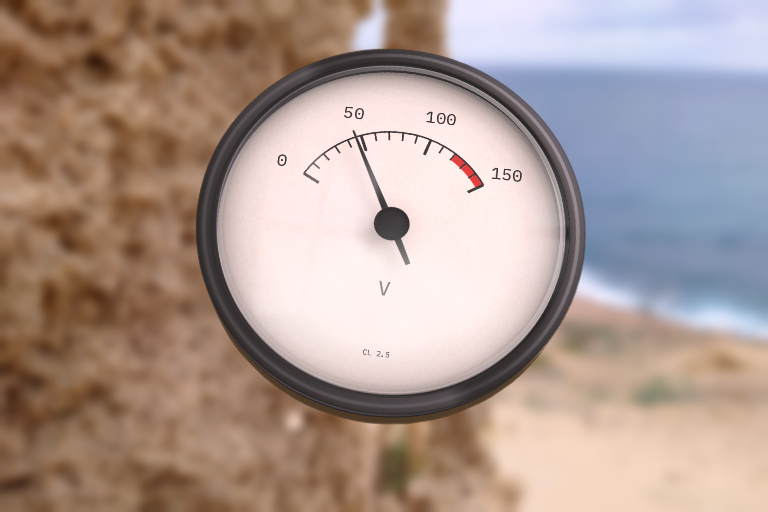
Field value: {"value": 45, "unit": "V"}
